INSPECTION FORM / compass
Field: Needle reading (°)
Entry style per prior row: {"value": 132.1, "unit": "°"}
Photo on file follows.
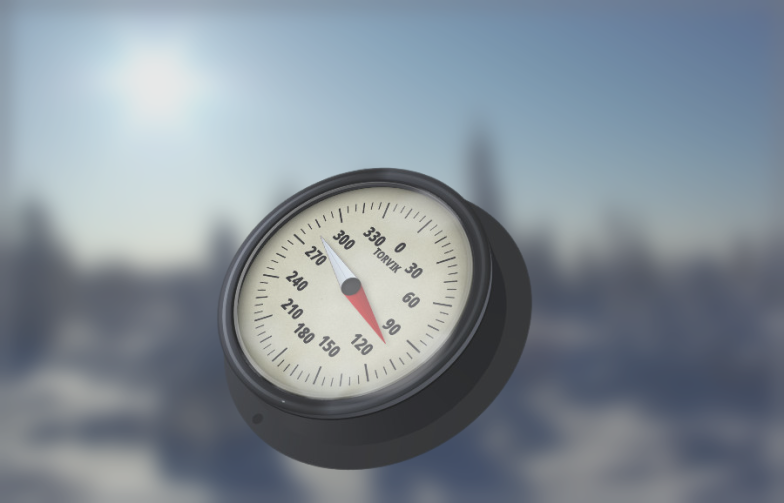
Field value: {"value": 102.5, "unit": "°"}
